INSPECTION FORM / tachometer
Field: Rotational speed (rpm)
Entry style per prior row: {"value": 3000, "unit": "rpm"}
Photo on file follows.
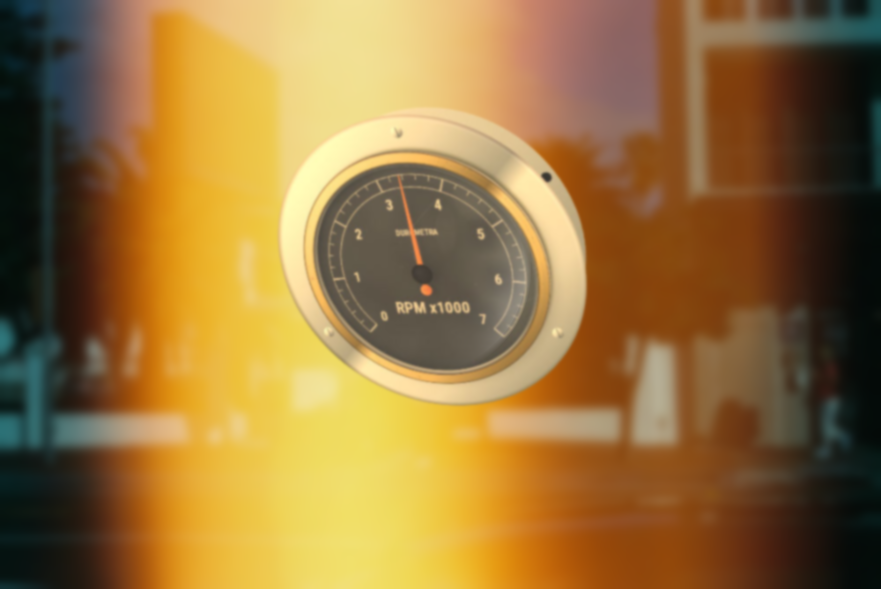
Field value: {"value": 3400, "unit": "rpm"}
